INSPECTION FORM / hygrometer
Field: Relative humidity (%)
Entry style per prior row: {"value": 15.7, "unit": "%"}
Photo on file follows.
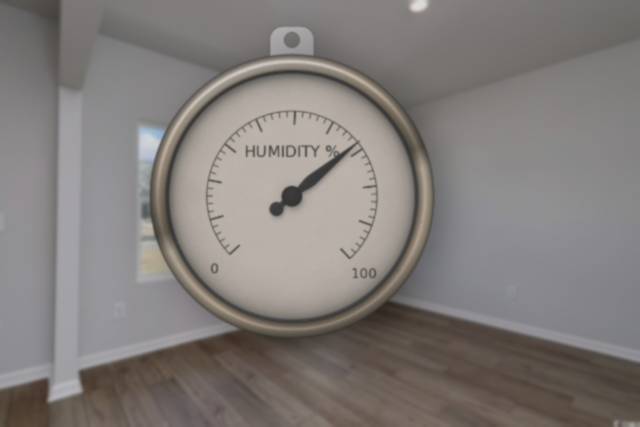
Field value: {"value": 68, "unit": "%"}
